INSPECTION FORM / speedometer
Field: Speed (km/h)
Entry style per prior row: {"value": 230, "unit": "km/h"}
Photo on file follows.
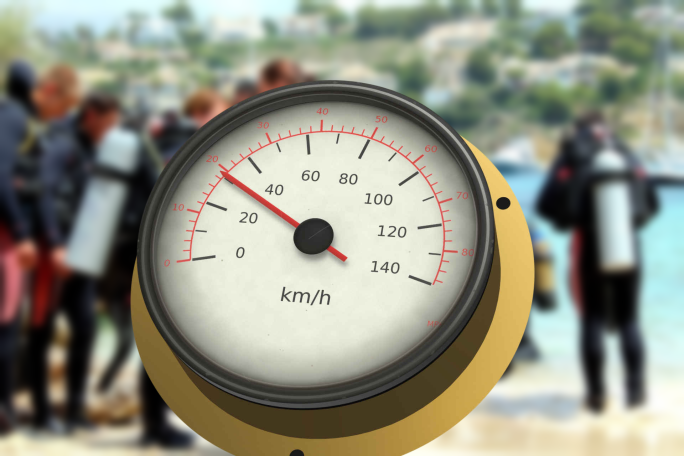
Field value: {"value": 30, "unit": "km/h"}
